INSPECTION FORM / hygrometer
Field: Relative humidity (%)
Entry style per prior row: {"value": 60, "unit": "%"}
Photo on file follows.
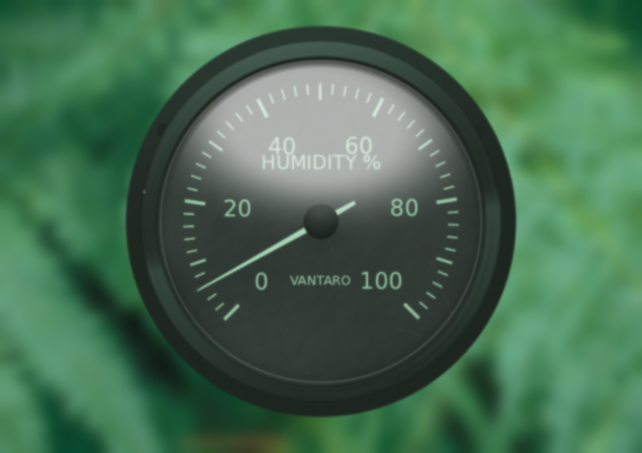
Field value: {"value": 6, "unit": "%"}
